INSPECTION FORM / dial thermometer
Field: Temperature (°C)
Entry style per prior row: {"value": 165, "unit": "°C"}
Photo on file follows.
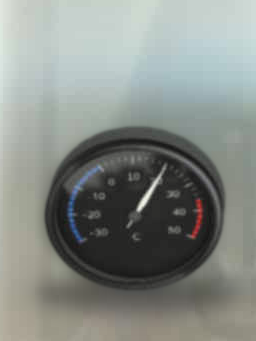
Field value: {"value": 20, "unit": "°C"}
